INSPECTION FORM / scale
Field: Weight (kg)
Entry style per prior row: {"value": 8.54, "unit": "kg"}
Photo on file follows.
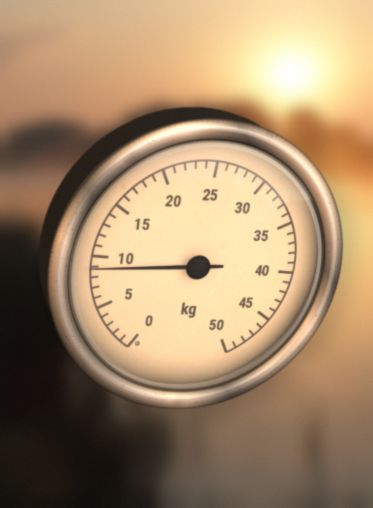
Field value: {"value": 9, "unit": "kg"}
